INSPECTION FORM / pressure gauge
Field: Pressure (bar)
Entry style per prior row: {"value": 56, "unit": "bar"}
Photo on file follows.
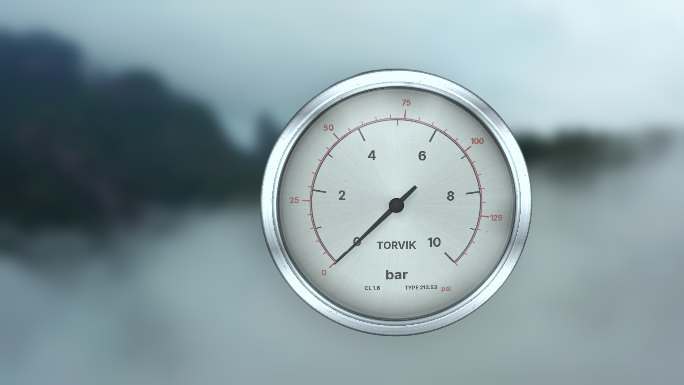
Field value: {"value": 0, "unit": "bar"}
